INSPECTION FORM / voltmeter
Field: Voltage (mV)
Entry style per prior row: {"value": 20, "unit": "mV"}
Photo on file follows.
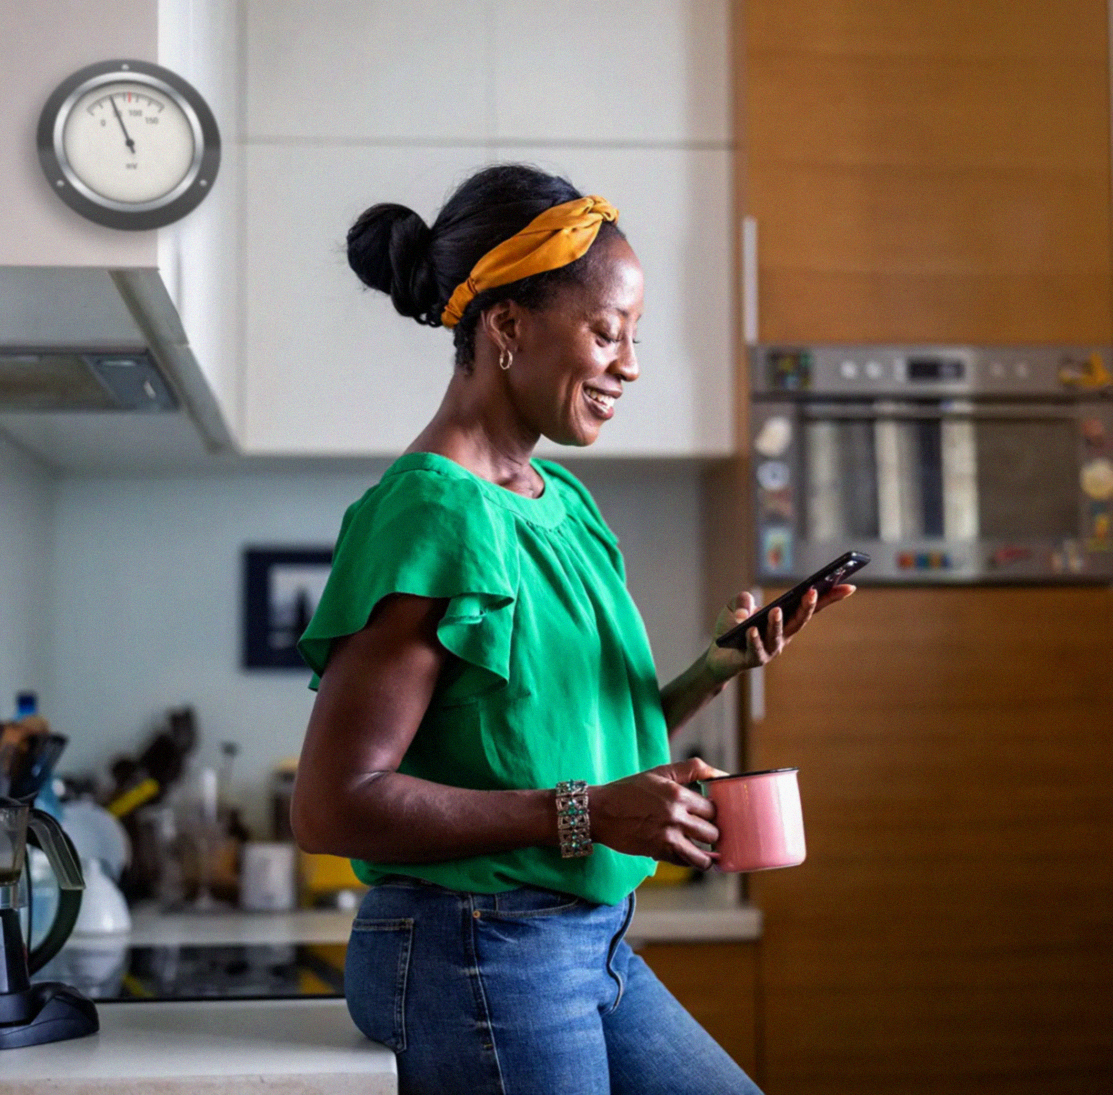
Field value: {"value": 50, "unit": "mV"}
